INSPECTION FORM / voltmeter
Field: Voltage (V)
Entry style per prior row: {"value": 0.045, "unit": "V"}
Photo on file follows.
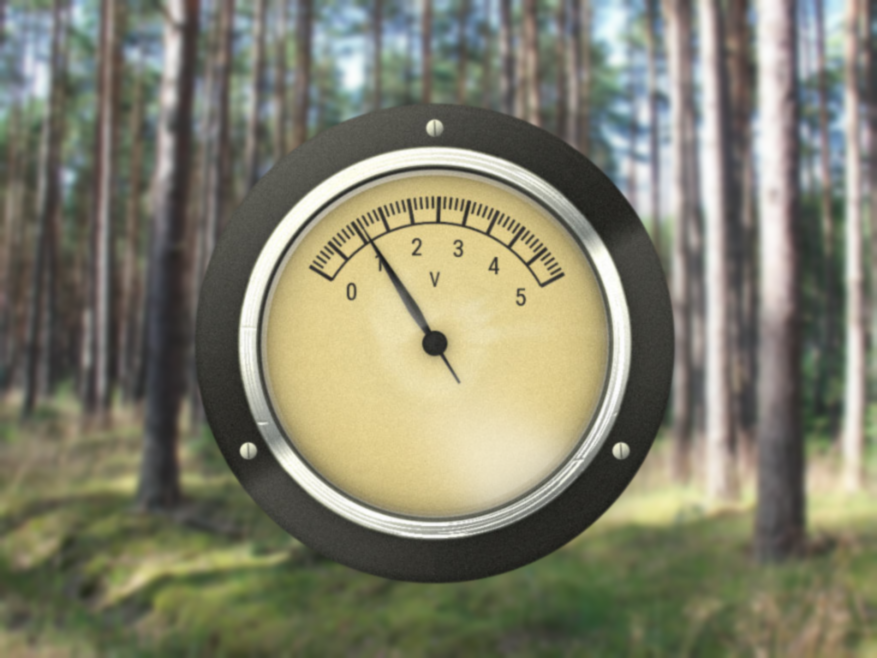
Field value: {"value": 1.1, "unit": "V"}
